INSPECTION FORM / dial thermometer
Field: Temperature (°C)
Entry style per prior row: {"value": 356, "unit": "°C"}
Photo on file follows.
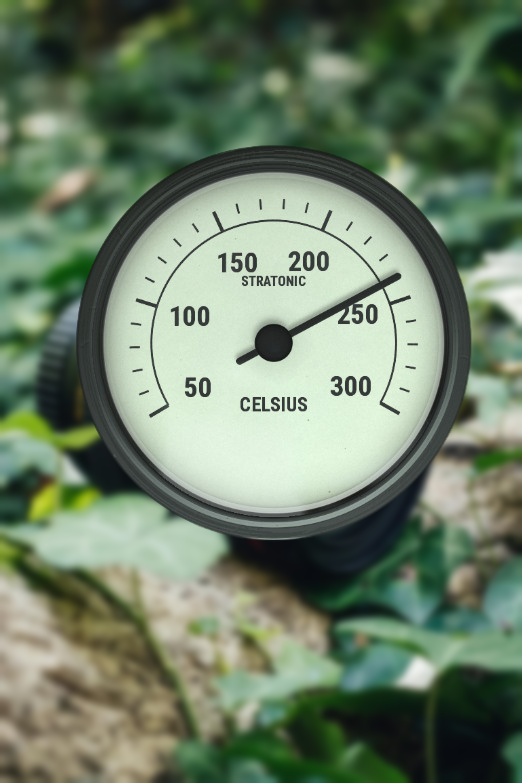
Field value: {"value": 240, "unit": "°C"}
